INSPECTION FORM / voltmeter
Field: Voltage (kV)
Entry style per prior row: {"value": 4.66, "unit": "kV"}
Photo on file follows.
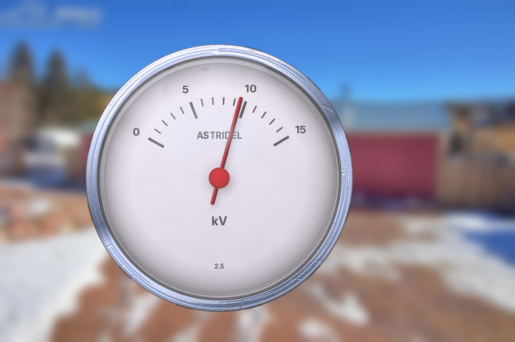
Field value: {"value": 9.5, "unit": "kV"}
